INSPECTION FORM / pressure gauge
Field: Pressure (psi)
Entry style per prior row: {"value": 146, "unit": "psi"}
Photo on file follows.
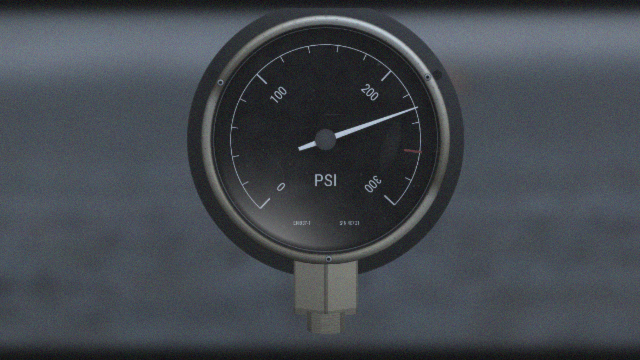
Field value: {"value": 230, "unit": "psi"}
